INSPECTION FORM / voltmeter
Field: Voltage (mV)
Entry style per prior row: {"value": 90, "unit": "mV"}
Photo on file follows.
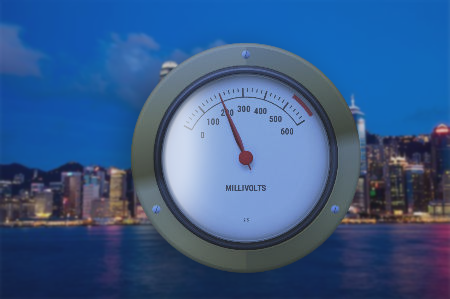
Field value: {"value": 200, "unit": "mV"}
